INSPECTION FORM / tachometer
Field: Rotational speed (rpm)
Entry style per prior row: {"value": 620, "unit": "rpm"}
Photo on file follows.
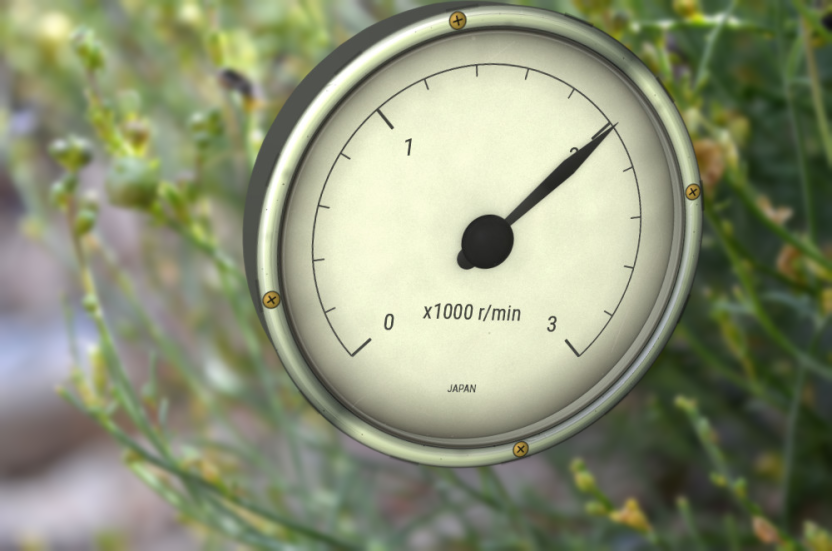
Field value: {"value": 2000, "unit": "rpm"}
